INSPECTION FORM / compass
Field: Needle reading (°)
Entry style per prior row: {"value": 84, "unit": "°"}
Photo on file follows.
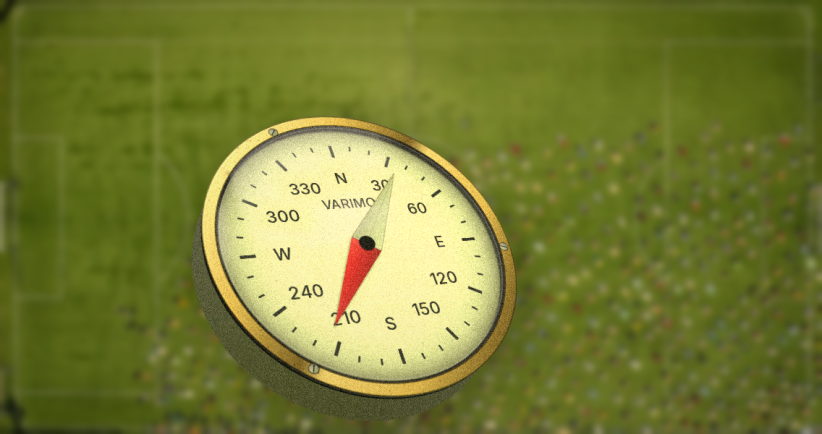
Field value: {"value": 215, "unit": "°"}
